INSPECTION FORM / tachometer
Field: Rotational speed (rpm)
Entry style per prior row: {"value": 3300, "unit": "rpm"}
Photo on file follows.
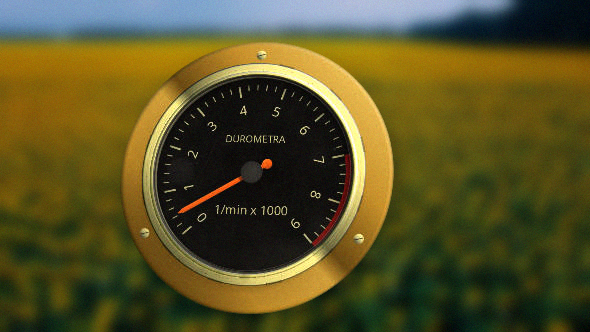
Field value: {"value": 400, "unit": "rpm"}
